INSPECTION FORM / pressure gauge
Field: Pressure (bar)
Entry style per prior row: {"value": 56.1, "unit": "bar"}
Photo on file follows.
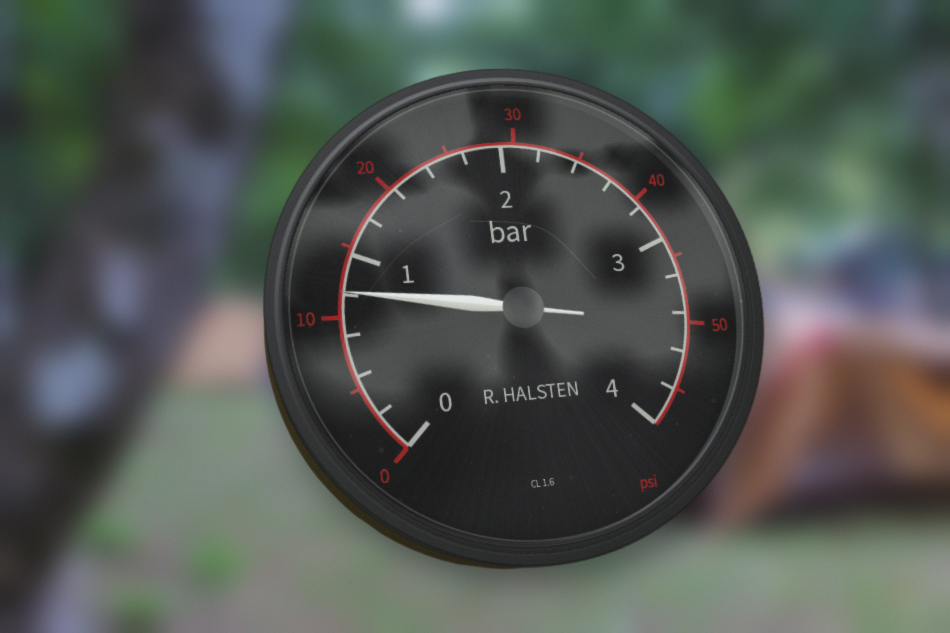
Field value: {"value": 0.8, "unit": "bar"}
